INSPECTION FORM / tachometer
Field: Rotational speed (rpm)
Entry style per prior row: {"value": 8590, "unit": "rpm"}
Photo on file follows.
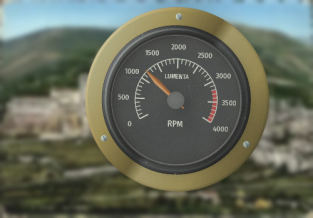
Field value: {"value": 1200, "unit": "rpm"}
